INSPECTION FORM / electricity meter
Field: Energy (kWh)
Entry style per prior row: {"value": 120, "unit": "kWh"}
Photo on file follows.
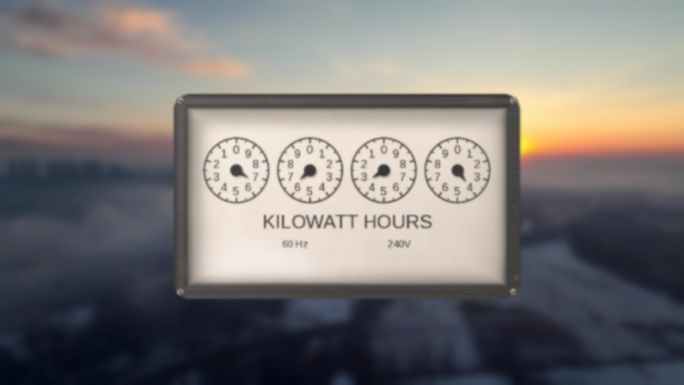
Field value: {"value": 6634, "unit": "kWh"}
